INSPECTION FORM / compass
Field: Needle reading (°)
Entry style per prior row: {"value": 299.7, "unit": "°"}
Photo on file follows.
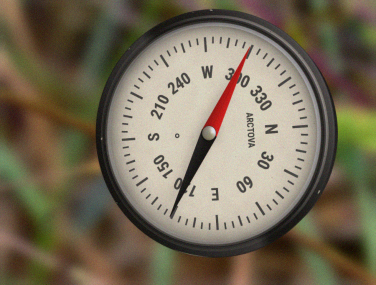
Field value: {"value": 300, "unit": "°"}
